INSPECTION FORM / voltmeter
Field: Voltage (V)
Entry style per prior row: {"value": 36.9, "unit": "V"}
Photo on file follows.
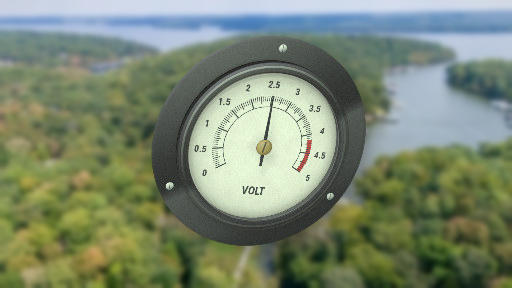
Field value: {"value": 2.5, "unit": "V"}
